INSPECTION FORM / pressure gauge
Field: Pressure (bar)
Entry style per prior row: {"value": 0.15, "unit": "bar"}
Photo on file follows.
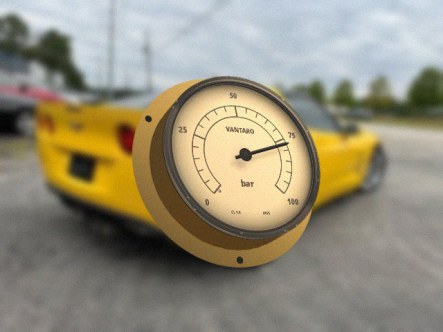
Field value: {"value": 77.5, "unit": "bar"}
